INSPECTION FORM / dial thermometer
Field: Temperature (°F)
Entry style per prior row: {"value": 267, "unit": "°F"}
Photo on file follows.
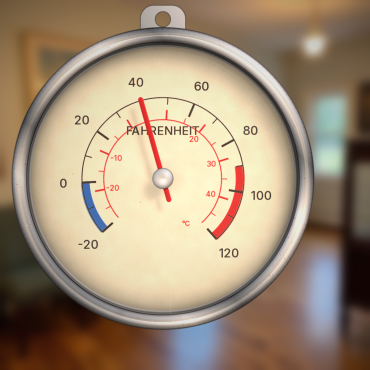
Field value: {"value": 40, "unit": "°F"}
